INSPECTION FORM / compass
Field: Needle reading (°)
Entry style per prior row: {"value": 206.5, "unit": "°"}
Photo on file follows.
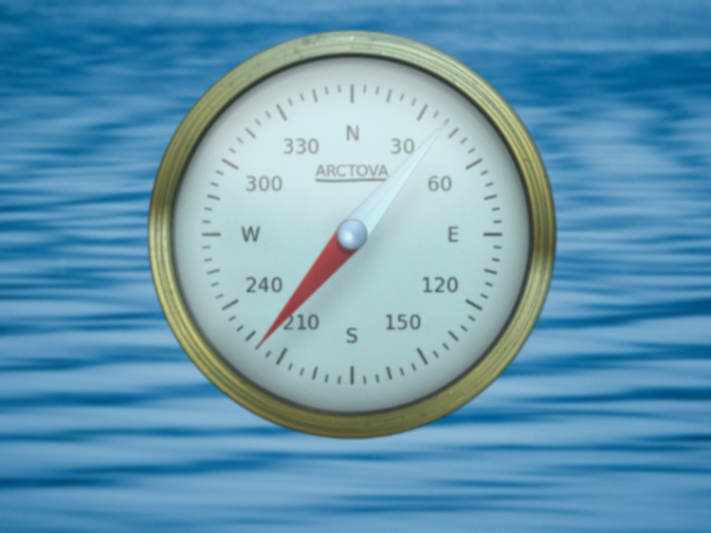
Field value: {"value": 220, "unit": "°"}
